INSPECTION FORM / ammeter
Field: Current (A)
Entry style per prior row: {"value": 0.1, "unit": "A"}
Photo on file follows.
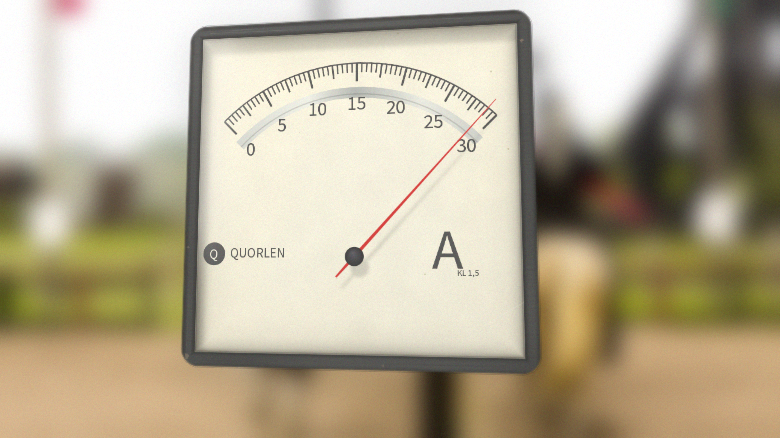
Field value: {"value": 29, "unit": "A"}
